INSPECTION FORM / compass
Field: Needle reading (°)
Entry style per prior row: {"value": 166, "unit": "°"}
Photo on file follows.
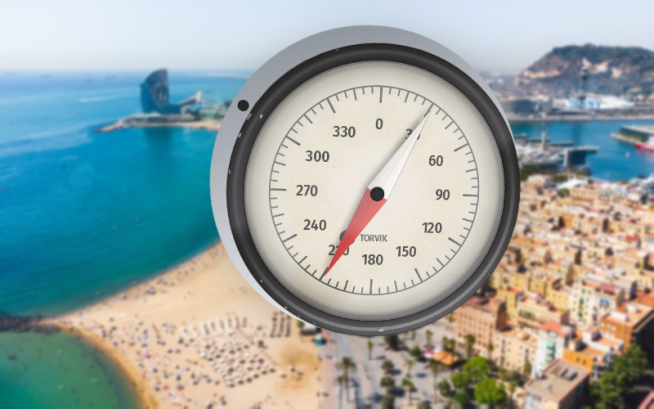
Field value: {"value": 210, "unit": "°"}
